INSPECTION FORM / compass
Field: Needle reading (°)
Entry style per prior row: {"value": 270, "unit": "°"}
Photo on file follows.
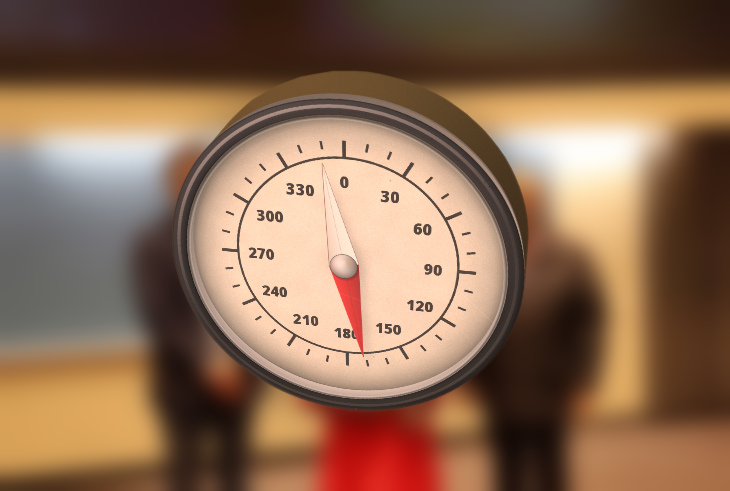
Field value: {"value": 170, "unit": "°"}
